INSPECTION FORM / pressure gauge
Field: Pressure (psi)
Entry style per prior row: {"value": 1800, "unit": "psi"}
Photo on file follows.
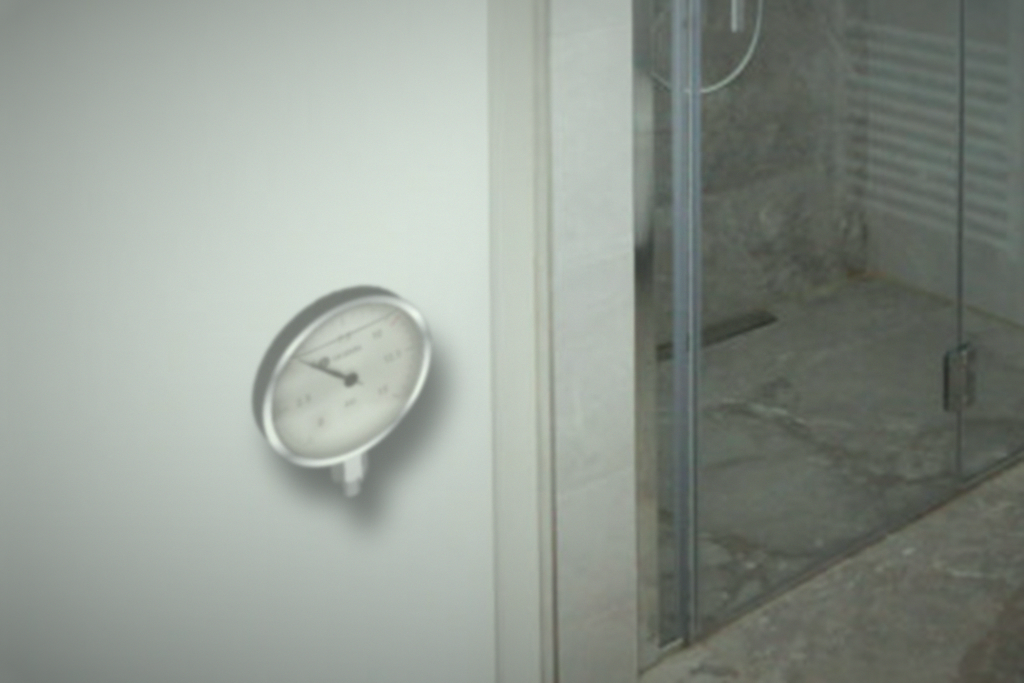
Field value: {"value": 5, "unit": "psi"}
